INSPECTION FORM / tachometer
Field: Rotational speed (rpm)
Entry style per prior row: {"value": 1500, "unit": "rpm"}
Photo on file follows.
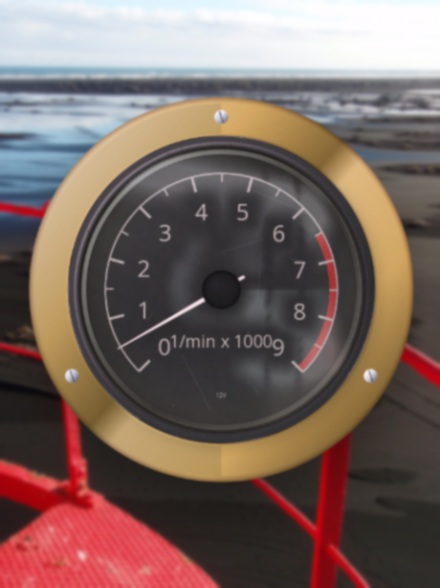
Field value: {"value": 500, "unit": "rpm"}
